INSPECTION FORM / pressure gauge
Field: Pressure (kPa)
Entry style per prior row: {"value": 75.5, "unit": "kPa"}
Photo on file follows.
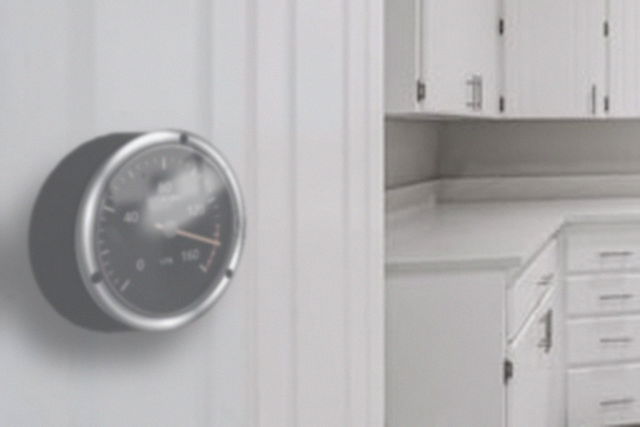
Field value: {"value": 145, "unit": "kPa"}
